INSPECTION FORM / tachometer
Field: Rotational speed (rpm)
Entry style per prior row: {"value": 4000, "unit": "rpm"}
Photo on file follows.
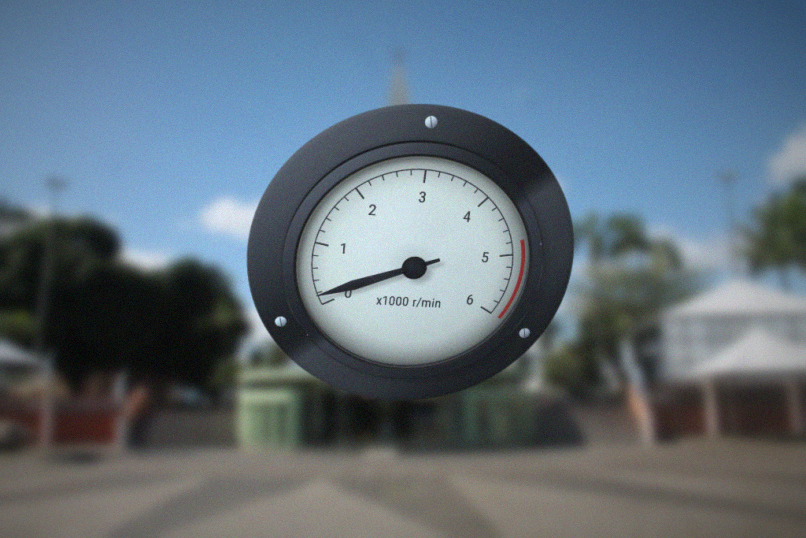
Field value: {"value": 200, "unit": "rpm"}
